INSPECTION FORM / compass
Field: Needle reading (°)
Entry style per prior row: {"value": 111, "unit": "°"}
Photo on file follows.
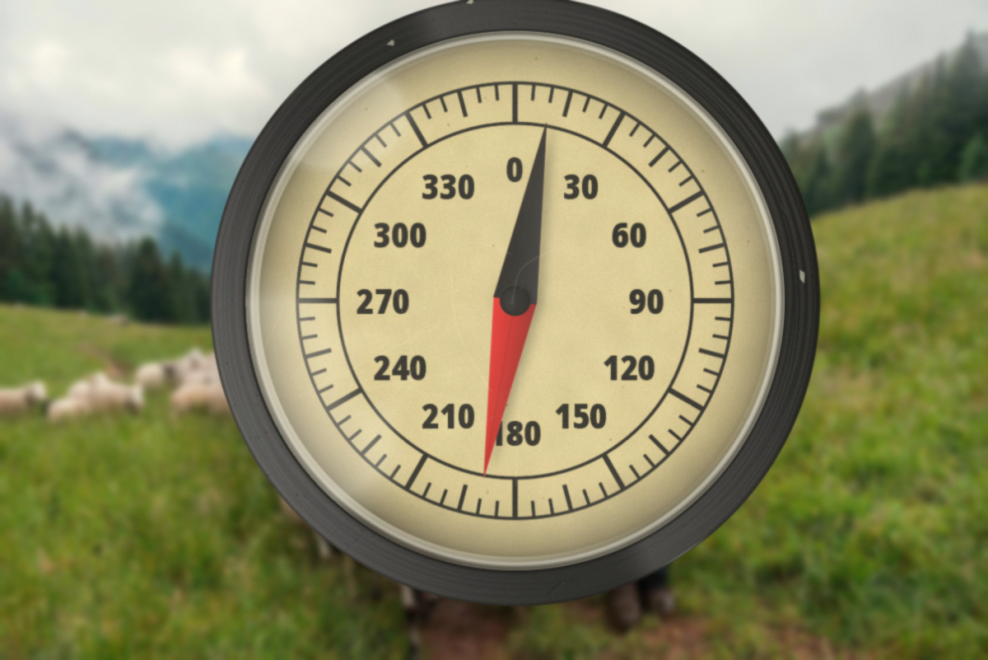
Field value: {"value": 190, "unit": "°"}
